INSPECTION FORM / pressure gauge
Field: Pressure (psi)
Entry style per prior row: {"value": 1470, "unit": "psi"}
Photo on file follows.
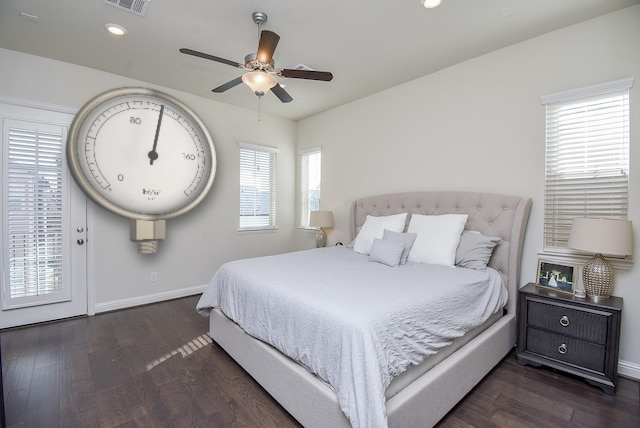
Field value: {"value": 105, "unit": "psi"}
